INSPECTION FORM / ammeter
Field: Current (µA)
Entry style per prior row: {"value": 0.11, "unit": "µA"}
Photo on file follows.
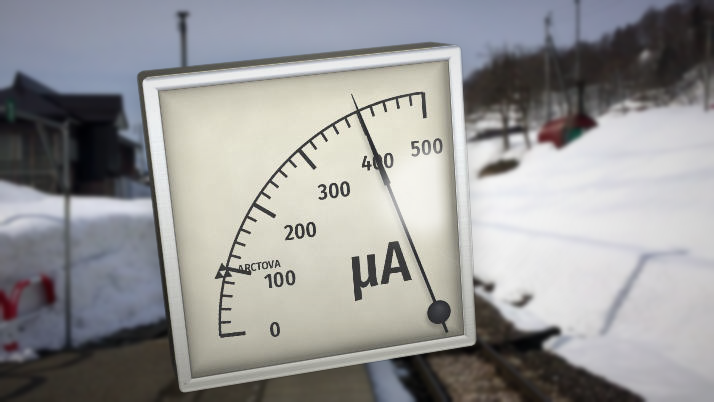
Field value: {"value": 400, "unit": "µA"}
